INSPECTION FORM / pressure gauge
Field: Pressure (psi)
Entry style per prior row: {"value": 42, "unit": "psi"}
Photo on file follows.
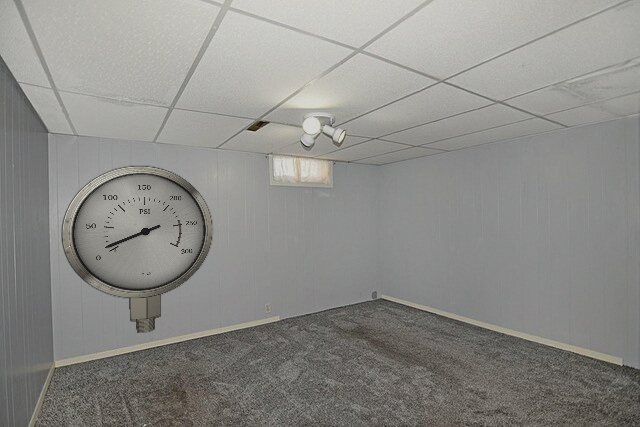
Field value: {"value": 10, "unit": "psi"}
